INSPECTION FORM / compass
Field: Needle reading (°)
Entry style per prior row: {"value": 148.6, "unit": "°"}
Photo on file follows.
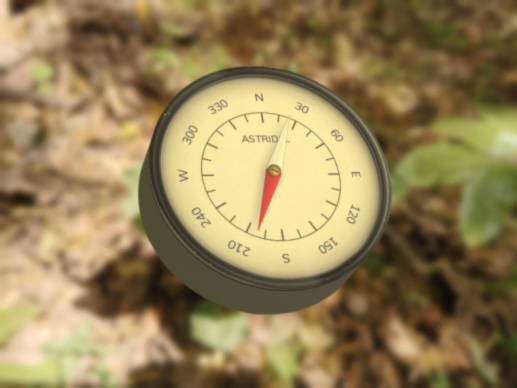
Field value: {"value": 202.5, "unit": "°"}
